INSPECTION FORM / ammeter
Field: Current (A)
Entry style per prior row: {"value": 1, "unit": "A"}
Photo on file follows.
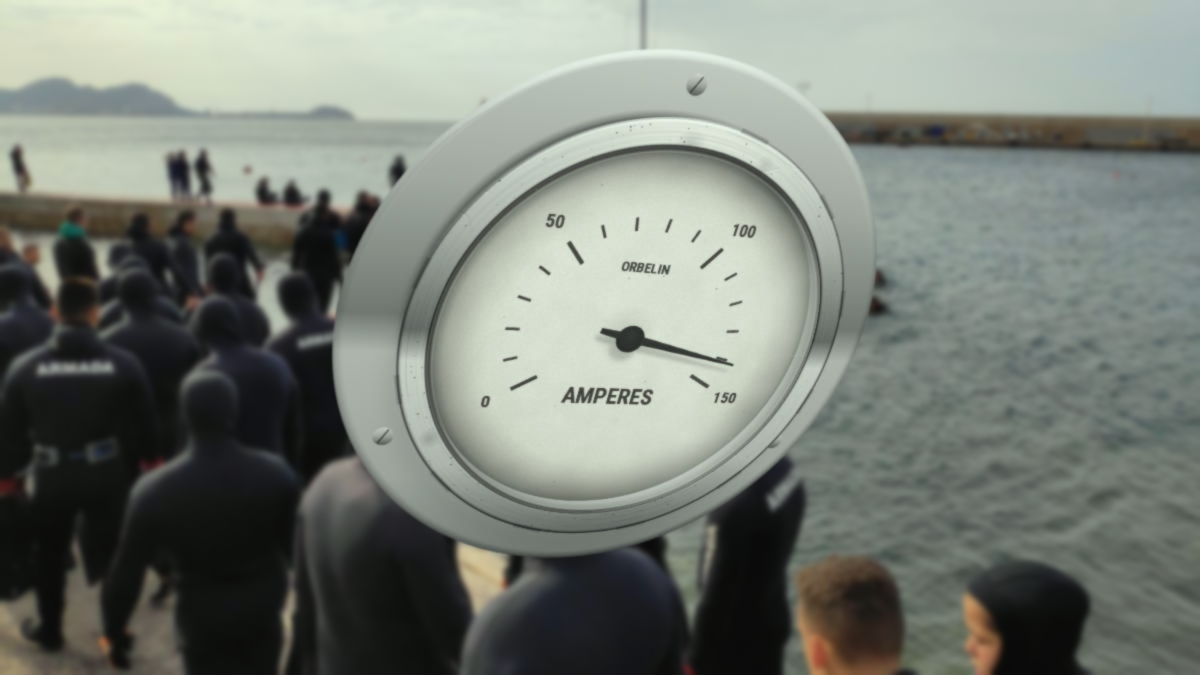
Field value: {"value": 140, "unit": "A"}
